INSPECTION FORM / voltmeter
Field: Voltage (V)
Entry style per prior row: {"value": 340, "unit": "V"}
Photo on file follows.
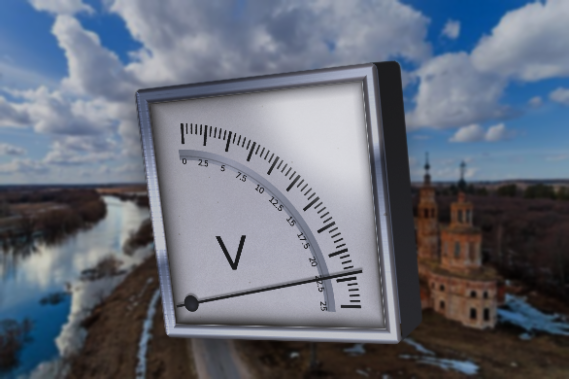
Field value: {"value": 22, "unit": "V"}
